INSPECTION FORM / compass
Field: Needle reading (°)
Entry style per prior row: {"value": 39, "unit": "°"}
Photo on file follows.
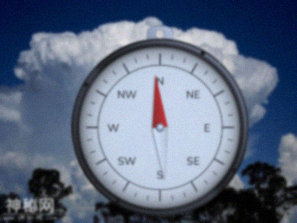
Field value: {"value": 355, "unit": "°"}
